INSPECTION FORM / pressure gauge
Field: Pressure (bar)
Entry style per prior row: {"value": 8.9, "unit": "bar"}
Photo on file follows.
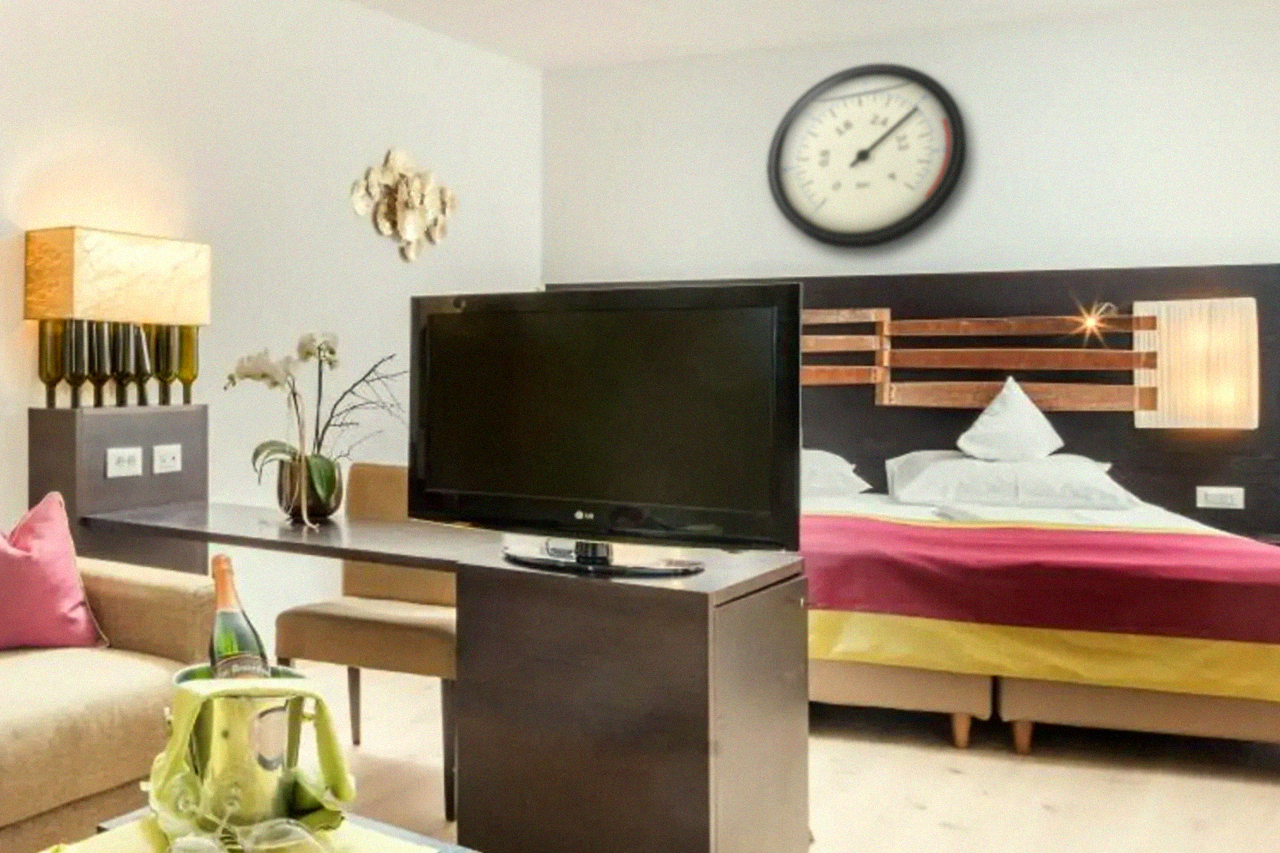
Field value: {"value": 2.8, "unit": "bar"}
